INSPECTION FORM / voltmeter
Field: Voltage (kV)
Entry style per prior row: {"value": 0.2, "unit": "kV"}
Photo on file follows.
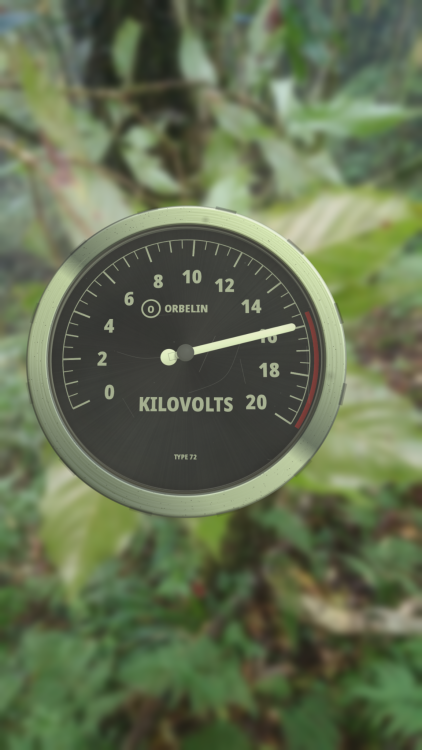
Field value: {"value": 16, "unit": "kV"}
